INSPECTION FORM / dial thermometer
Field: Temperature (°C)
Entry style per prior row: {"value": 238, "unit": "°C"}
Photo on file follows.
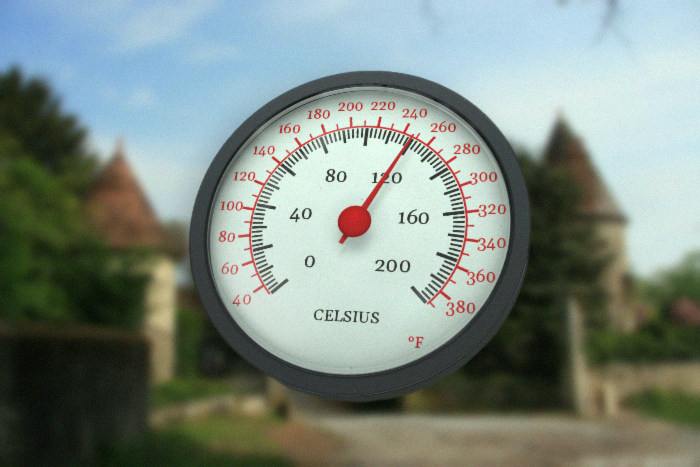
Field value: {"value": 120, "unit": "°C"}
